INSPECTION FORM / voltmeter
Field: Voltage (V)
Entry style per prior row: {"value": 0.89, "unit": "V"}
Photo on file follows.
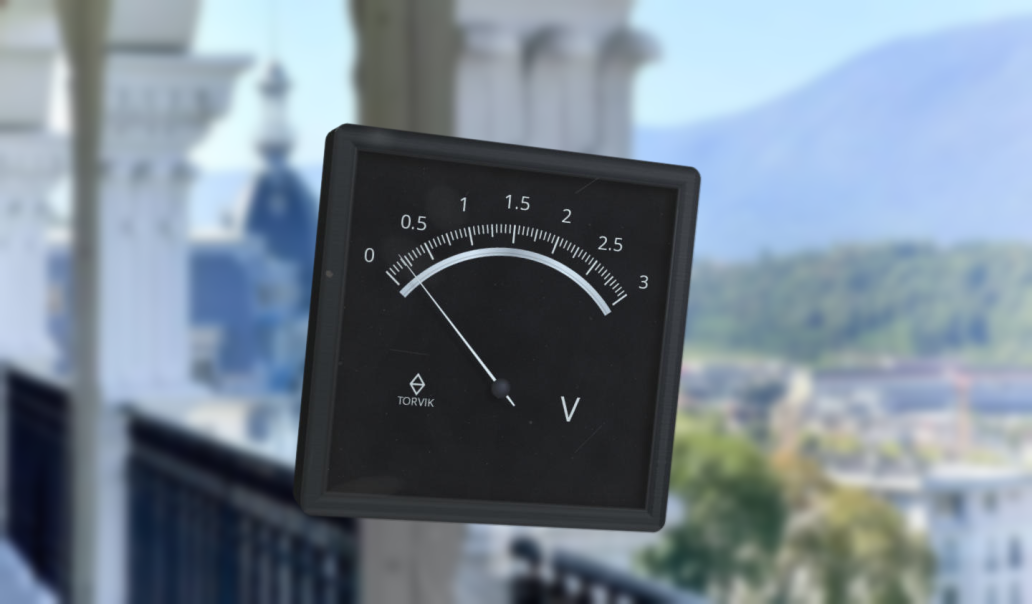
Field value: {"value": 0.2, "unit": "V"}
